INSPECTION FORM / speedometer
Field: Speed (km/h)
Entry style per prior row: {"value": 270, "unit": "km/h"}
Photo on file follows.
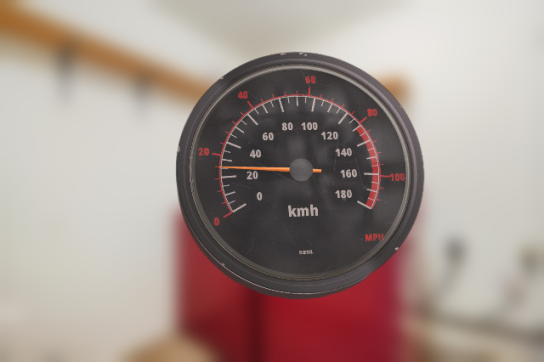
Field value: {"value": 25, "unit": "km/h"}
